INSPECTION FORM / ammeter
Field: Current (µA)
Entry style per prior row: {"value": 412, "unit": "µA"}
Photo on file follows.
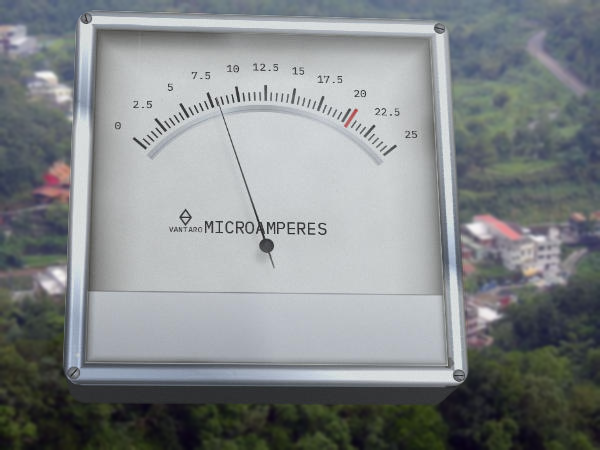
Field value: {"value": 8, "unit": "µA"}
